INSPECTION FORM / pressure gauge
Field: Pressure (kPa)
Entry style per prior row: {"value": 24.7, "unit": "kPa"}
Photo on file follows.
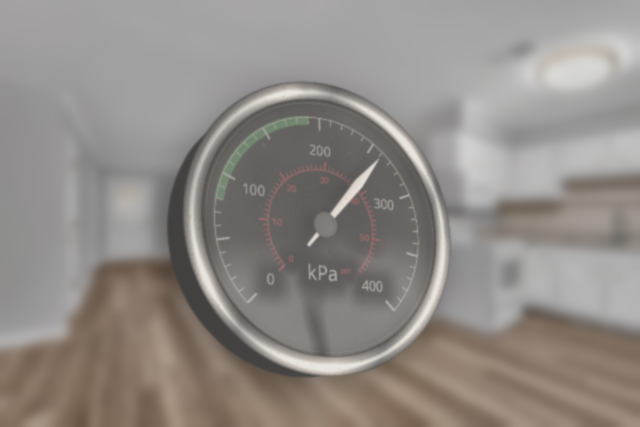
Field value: {"value": 260, "unit": "kPa"}
